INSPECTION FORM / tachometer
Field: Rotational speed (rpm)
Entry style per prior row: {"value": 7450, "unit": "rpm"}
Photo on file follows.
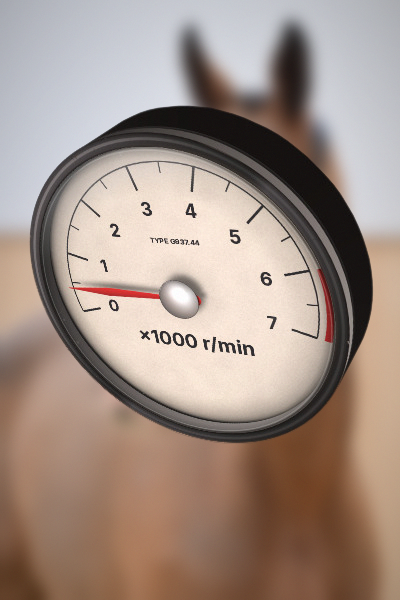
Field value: {"value": 500, "unit": "rpm"}
